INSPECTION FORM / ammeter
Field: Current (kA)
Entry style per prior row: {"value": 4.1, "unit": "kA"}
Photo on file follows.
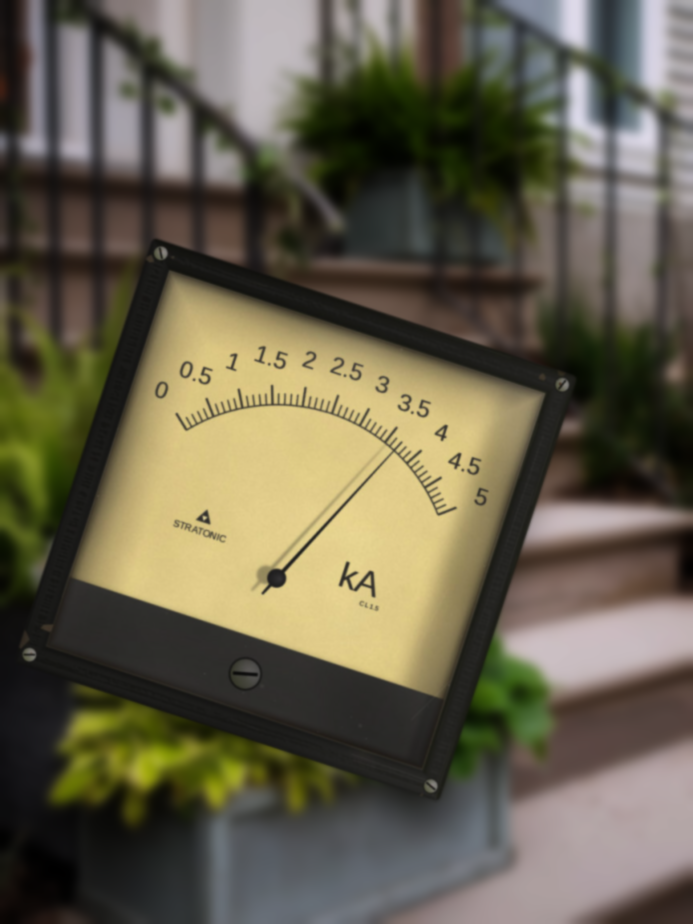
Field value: {"value": 3.7, "unit": "kA"}
